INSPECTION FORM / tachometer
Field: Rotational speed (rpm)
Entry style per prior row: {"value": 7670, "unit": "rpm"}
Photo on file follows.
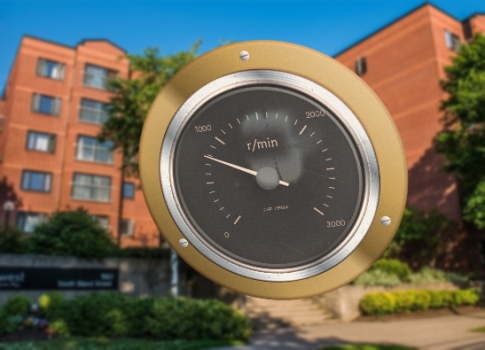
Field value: {"value": 800, "unit": "rpm"}
